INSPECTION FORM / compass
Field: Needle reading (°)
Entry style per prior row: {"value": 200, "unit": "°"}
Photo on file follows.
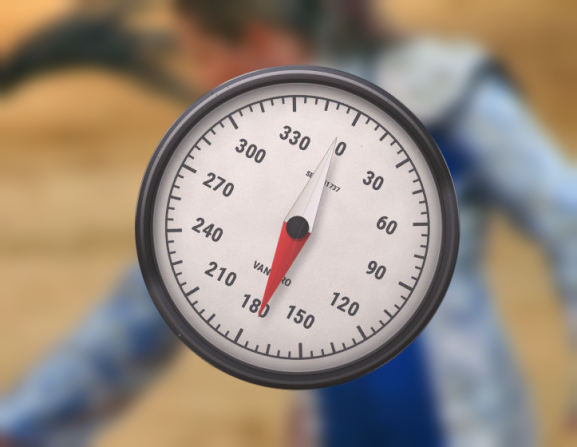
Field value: {"value": 175, "unit": "°"}
